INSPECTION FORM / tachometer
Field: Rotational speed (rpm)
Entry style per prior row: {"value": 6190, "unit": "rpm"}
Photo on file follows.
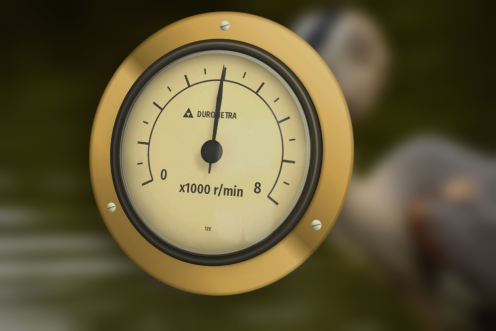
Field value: {"value": 4000, "unit": "rpm"}
